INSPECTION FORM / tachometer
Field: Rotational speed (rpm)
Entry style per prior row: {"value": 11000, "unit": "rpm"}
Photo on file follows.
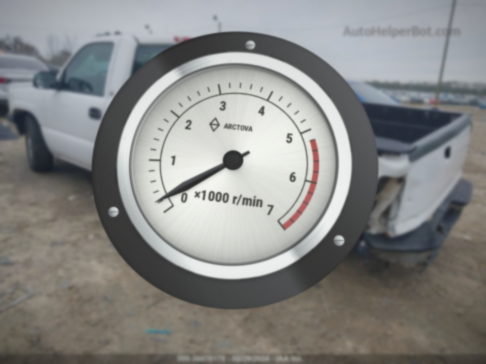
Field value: {"value": 200, "unit": "rpm"}
